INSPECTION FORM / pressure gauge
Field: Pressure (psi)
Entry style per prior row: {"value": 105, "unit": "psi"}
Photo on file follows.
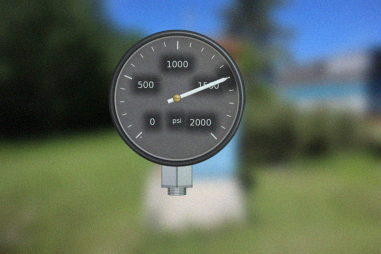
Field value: {"value": 1500, "unit": "psi"}
